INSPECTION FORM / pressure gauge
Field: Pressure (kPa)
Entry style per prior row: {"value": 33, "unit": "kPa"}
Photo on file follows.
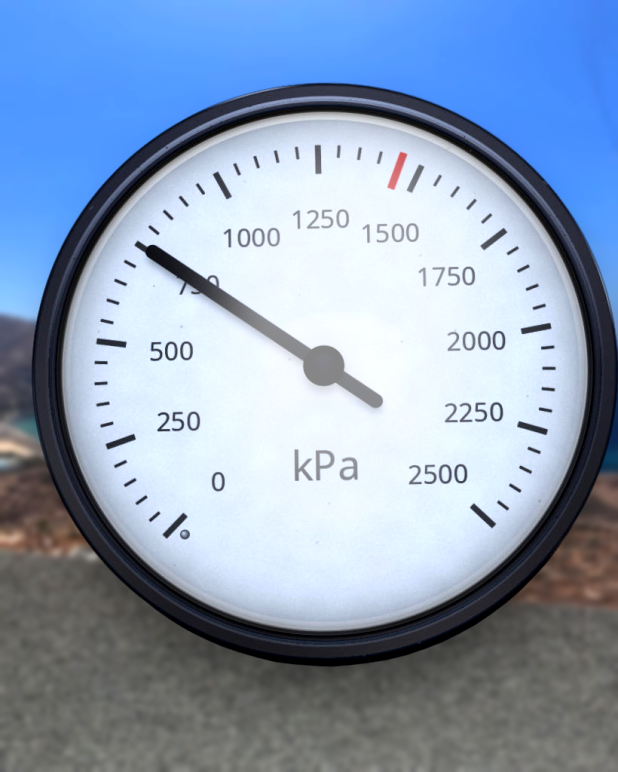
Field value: {"value": 750, "unit": "kPa"}
